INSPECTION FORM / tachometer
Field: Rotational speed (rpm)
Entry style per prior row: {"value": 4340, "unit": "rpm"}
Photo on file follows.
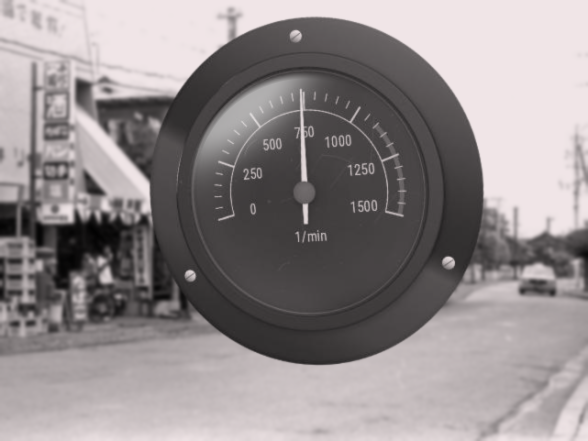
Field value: {"value": 750, "unit": "rpm"}
